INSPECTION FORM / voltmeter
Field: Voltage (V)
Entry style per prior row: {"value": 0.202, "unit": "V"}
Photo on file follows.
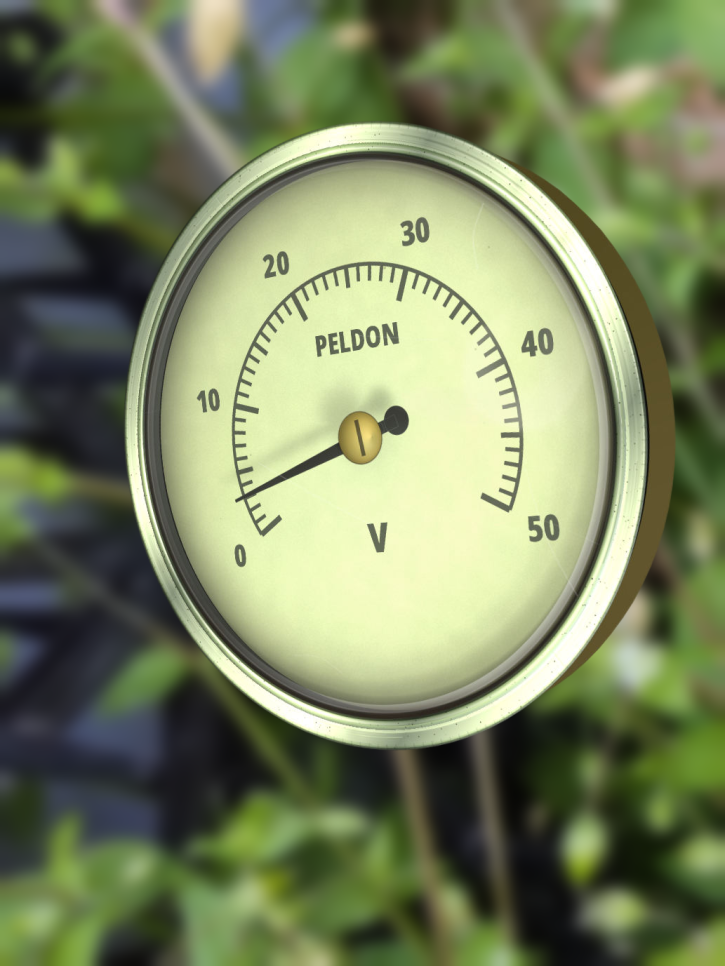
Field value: {"value": 3, "unit": "V"}
